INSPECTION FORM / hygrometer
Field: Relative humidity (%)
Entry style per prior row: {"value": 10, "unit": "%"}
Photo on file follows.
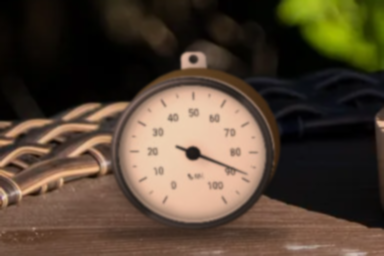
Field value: {"value": 87.5, "unit": "%"}
